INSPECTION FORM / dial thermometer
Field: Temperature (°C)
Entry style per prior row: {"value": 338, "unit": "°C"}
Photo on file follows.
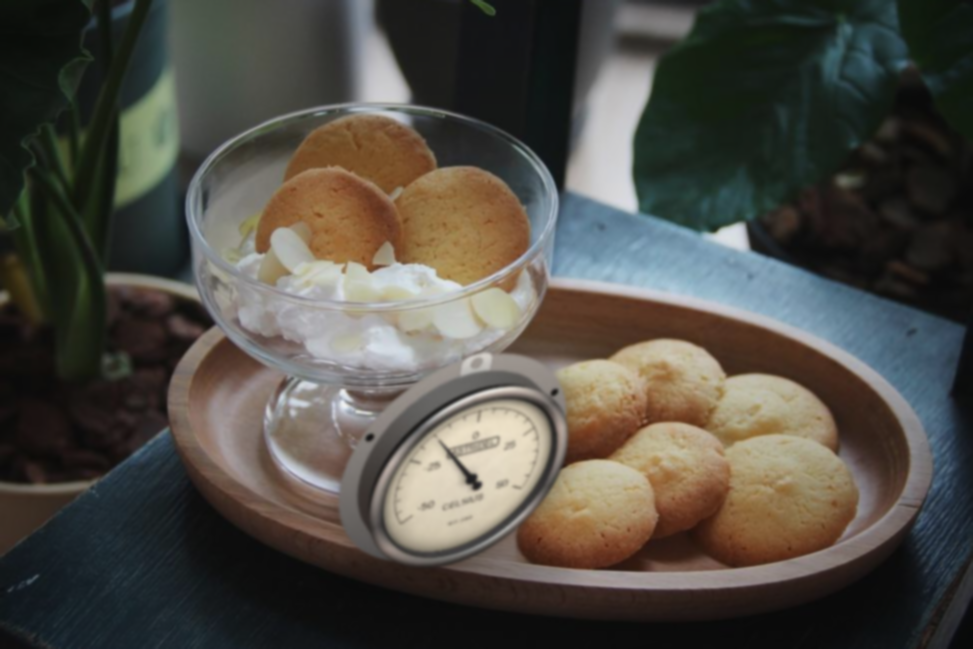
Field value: {"value": -15, "unit": "°C"}
